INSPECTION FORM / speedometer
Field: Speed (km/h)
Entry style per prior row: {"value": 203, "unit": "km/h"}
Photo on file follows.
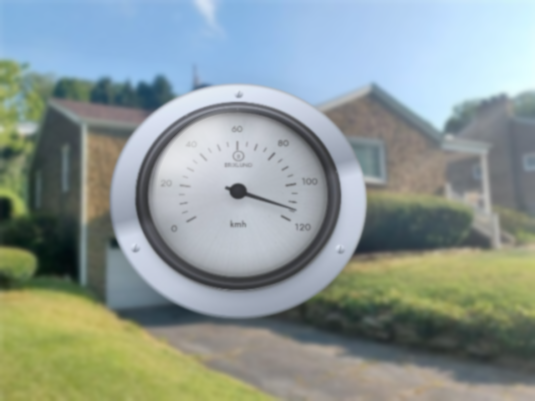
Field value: {"value": 115, "unit": "km/h"}
